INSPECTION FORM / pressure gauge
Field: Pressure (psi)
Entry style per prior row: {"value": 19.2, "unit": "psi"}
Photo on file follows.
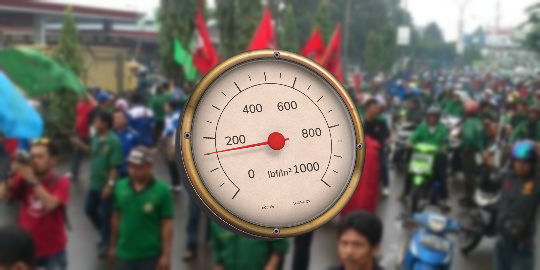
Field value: {"value": 150, "unit": "psi"}
